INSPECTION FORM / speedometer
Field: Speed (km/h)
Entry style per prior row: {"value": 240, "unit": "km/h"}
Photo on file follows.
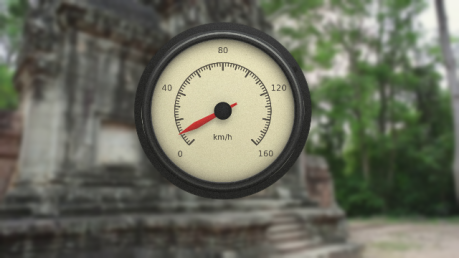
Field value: {"value": 10, "unit": "km/h"}
